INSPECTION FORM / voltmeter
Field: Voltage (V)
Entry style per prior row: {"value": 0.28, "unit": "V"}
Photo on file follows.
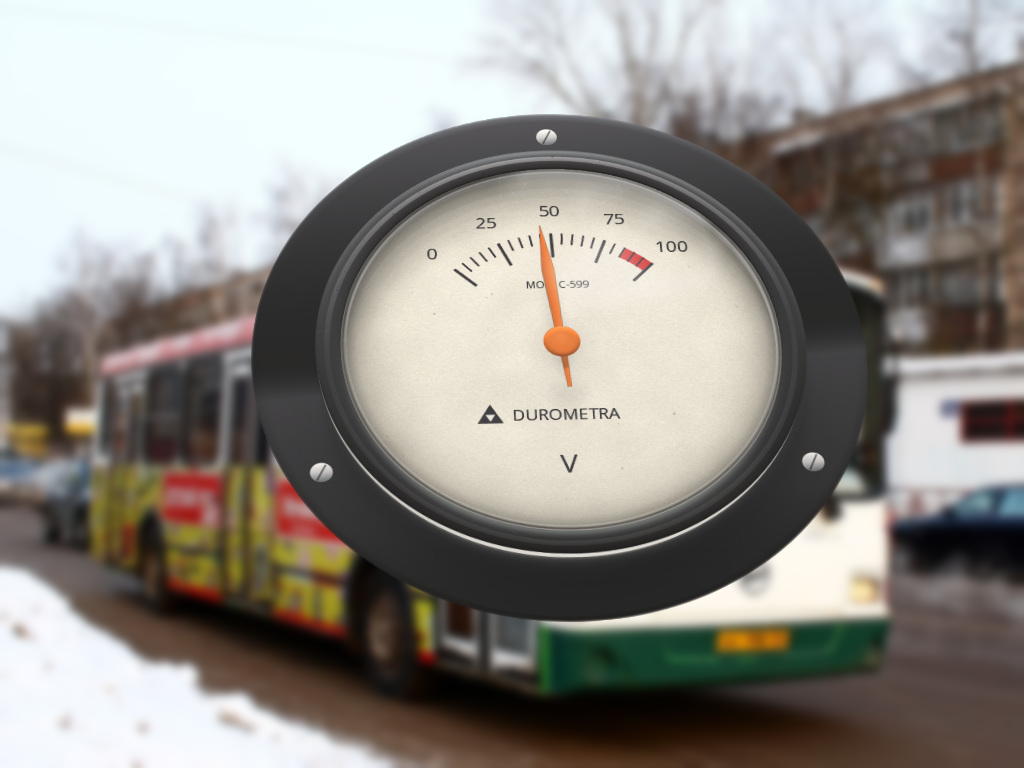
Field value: {"value": 45, "unit": "V"}
